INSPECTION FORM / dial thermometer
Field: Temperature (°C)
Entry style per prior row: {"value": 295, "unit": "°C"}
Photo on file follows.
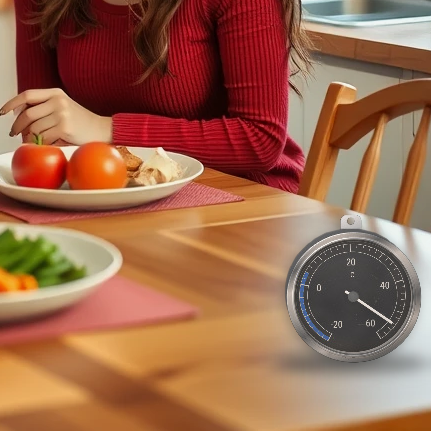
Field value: {"value": 54, "unit": "°C"}
